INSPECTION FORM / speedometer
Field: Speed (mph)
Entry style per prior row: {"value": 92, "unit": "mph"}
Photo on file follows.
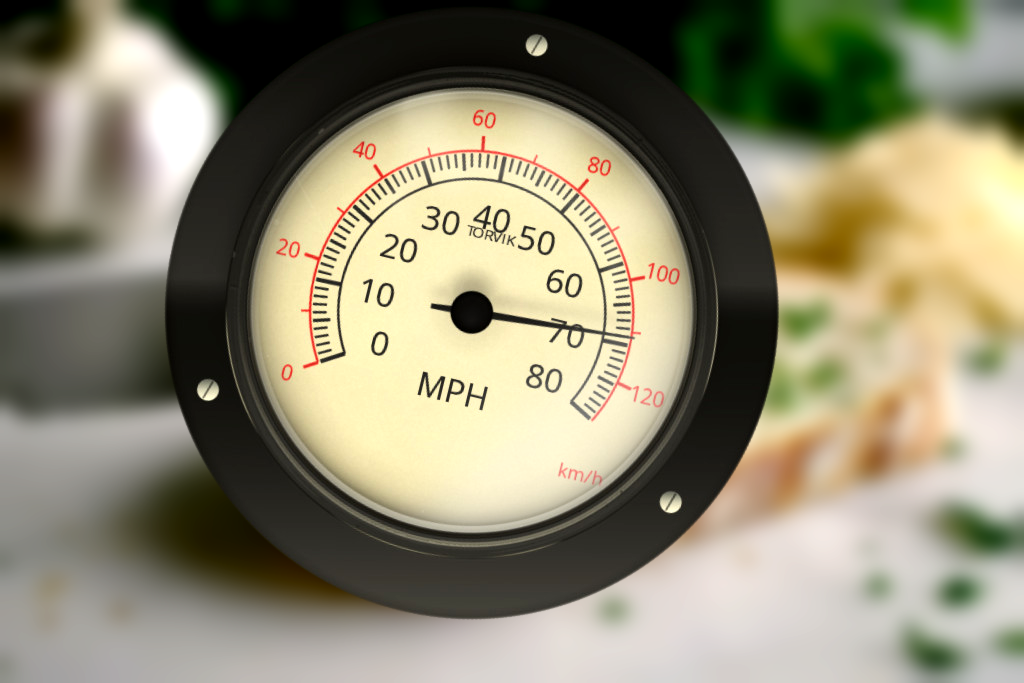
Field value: {"value": 69, "unit": "mph"}
